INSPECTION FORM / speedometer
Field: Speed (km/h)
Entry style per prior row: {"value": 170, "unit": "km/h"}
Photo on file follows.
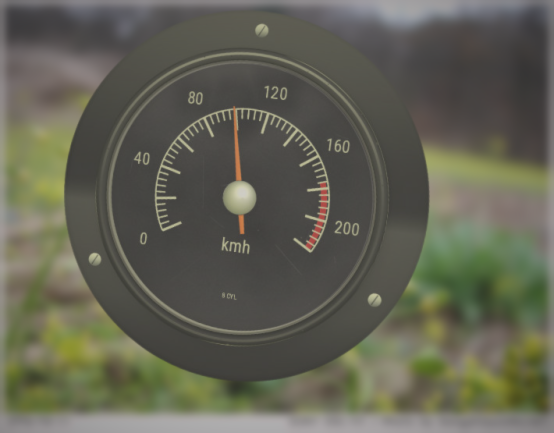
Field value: {"value": 100, "unit": "km/h"}
